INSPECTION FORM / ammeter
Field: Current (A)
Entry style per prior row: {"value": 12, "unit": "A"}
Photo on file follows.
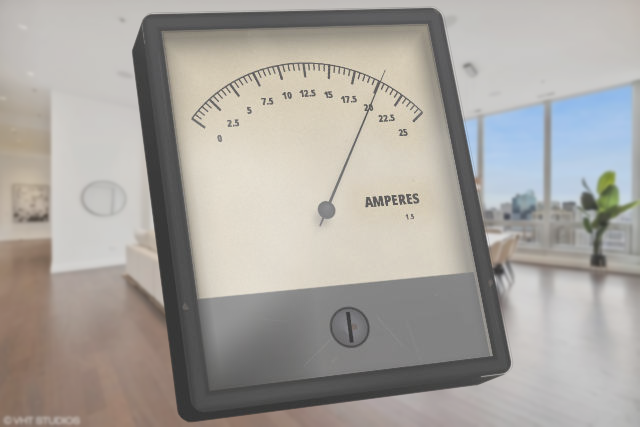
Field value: {"value": 20, "unit": "A"}
